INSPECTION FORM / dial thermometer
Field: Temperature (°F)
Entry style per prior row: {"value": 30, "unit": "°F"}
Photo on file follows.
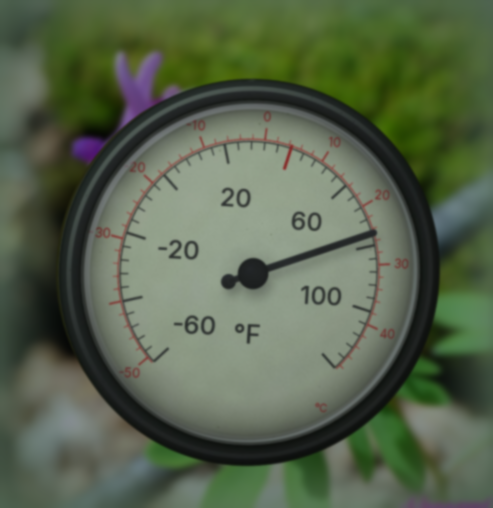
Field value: {"value": 76, "unit": "°F"}
